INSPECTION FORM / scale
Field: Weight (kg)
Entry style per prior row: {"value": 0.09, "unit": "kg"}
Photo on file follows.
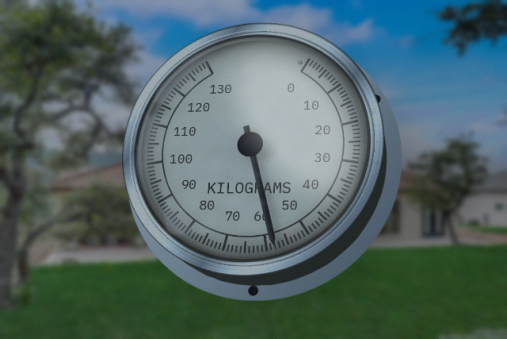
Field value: {"value": 58, "unit": "kg"}
